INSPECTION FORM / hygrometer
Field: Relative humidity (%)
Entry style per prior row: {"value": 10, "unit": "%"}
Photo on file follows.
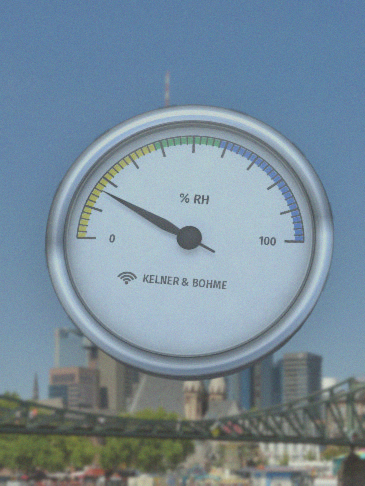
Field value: {"value": 16, "unit": "%"}
